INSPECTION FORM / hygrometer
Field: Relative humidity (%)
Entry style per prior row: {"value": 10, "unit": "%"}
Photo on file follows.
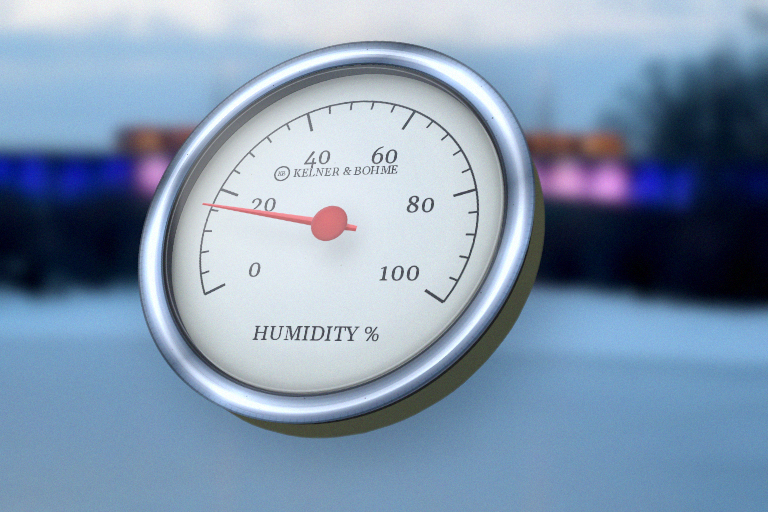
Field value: {"value": 16, "unit": "%"}
